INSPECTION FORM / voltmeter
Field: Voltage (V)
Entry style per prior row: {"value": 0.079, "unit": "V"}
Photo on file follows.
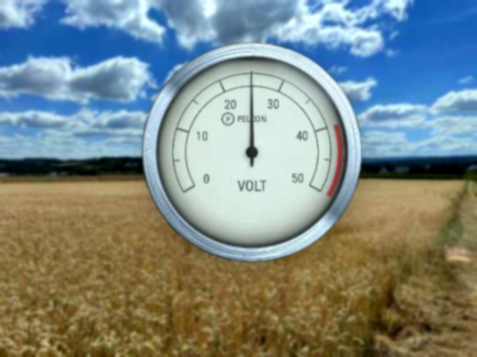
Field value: {"value": 25, "unit": "V"}
